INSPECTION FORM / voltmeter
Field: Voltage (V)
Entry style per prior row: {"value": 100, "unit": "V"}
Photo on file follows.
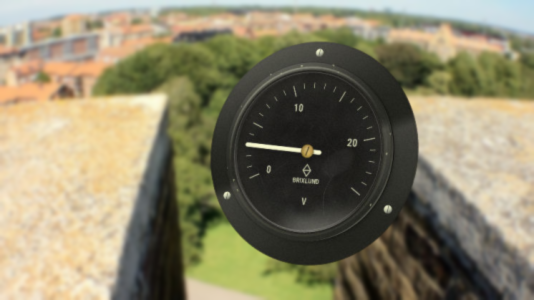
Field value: {"value": 3, "unit": "V"}
